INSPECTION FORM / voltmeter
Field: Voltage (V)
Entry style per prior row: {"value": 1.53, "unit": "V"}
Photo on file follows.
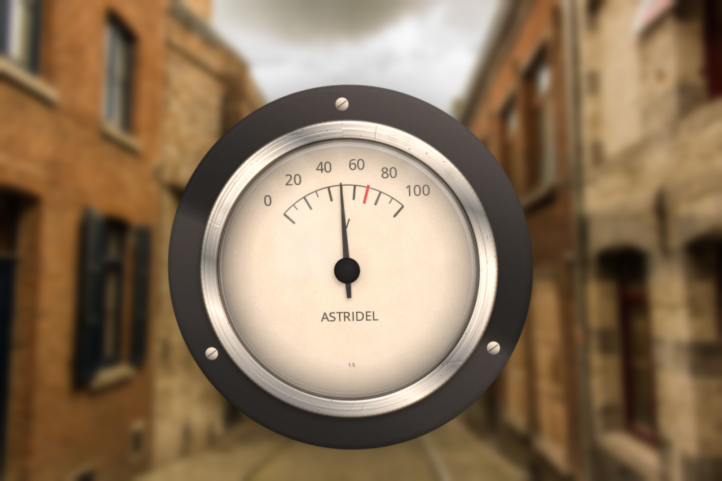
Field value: {"value": 50, "unit": "V"}
